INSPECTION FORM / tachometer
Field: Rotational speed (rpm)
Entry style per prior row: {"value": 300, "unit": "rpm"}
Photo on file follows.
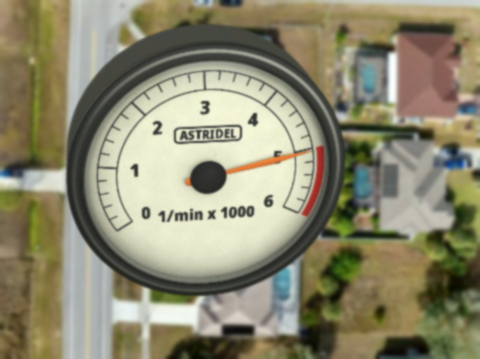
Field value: {"value": 5000, "unit": "rpm"}
